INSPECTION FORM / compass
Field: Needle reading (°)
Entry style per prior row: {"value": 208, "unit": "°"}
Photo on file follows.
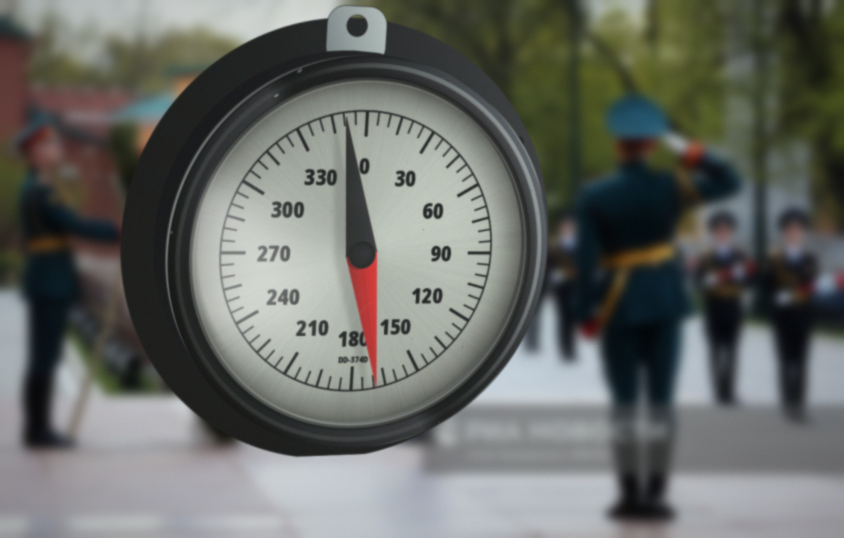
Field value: {"value": 170, "unit": "°"}
